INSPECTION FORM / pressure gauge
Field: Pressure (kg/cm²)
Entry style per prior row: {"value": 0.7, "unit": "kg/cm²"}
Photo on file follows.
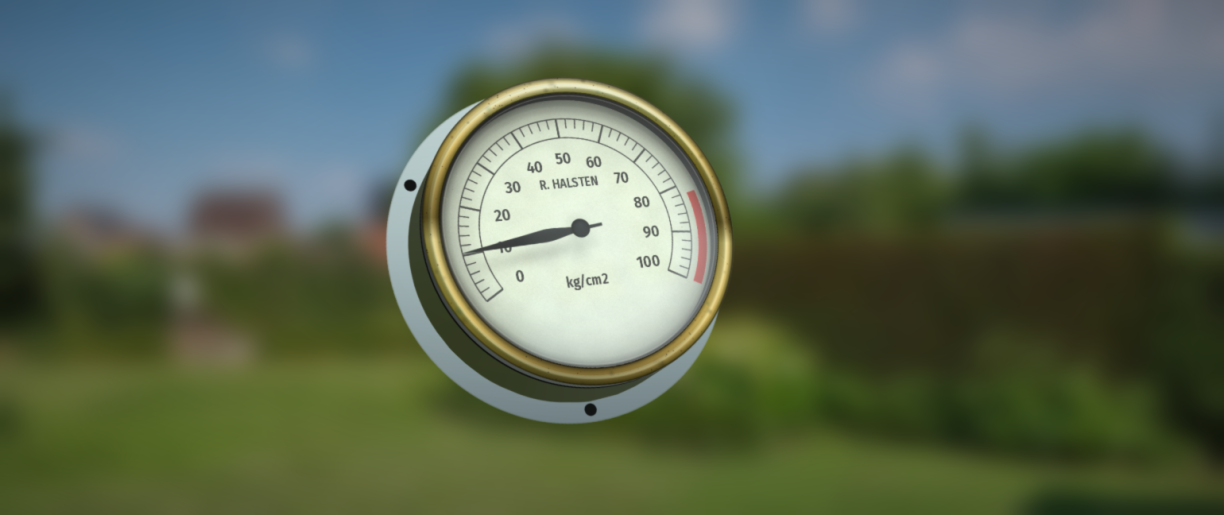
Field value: {"value": 10, "unit": "kg/cm²"}
